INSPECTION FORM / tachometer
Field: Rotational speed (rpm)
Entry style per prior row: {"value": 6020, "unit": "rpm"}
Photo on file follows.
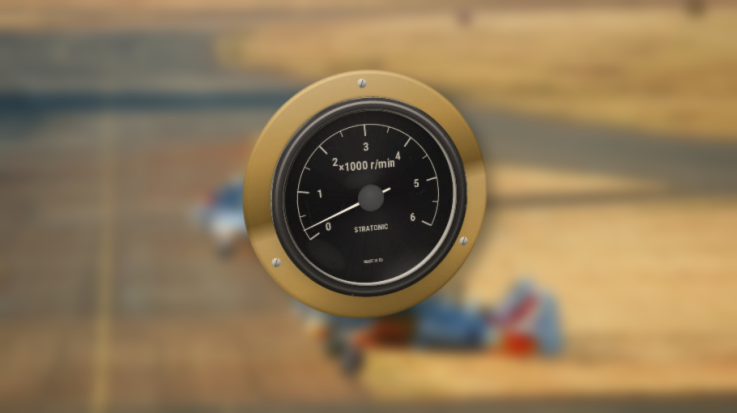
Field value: {"value": 250, "unit": "rpm"}
